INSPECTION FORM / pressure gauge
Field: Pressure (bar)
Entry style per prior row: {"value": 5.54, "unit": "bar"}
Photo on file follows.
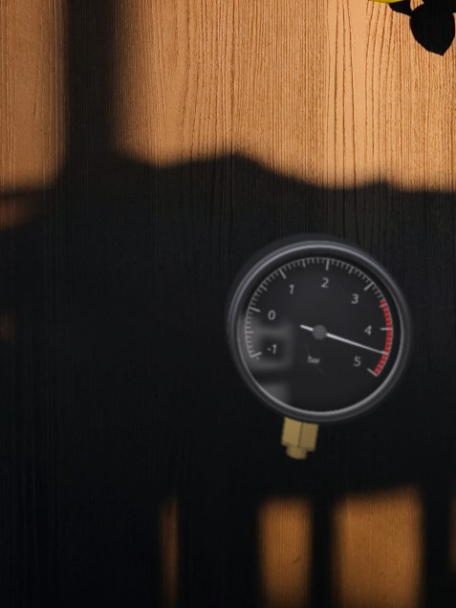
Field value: {"value": 4.5, "unit": "bar"}
